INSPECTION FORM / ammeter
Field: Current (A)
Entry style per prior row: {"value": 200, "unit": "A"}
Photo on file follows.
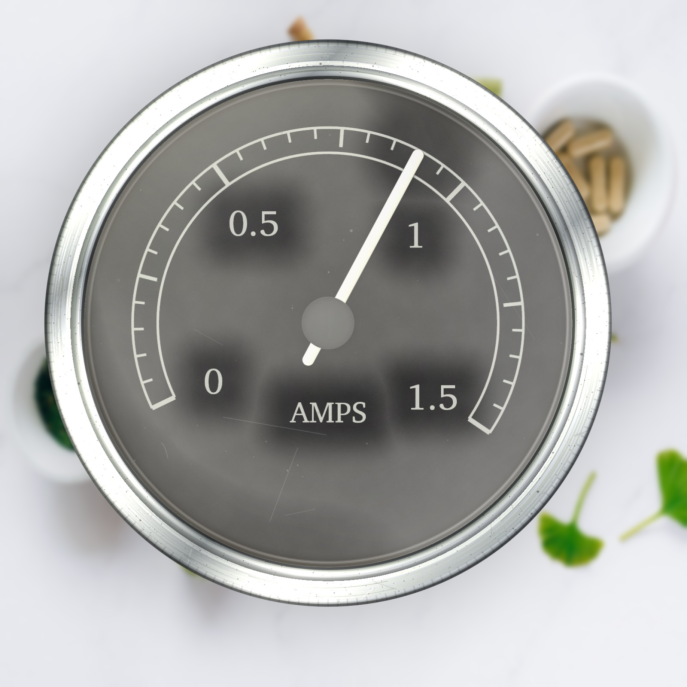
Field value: {"value": 0.9, "unit": "A"}
